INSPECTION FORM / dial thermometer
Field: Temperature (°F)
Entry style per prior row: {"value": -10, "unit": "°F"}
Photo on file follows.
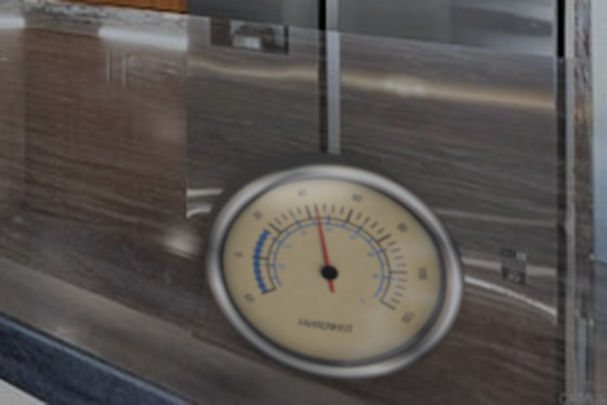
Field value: {"value": 44, "unit": "°F"}
